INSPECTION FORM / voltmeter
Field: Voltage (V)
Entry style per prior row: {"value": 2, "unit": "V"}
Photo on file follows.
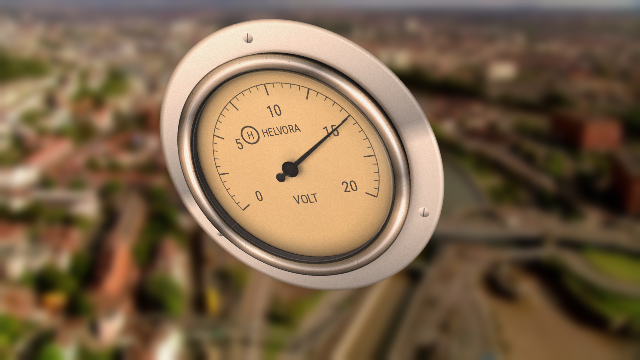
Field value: {"value": 15, "unit": "V"}
